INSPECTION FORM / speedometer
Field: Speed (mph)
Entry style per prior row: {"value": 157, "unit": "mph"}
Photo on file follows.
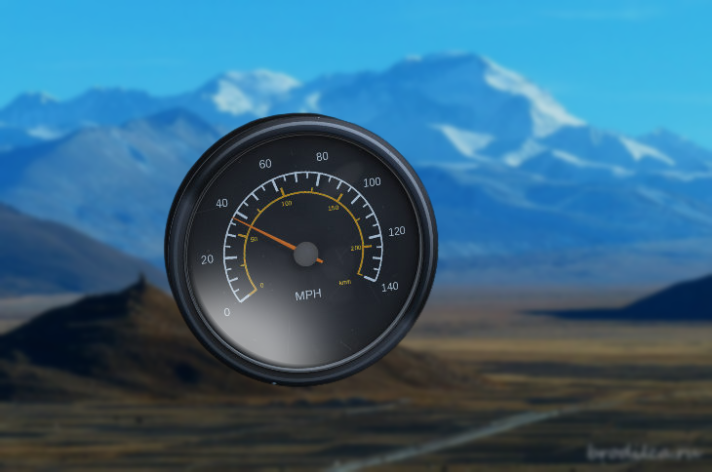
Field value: {"value": 37.5, "unit": "mph"}
